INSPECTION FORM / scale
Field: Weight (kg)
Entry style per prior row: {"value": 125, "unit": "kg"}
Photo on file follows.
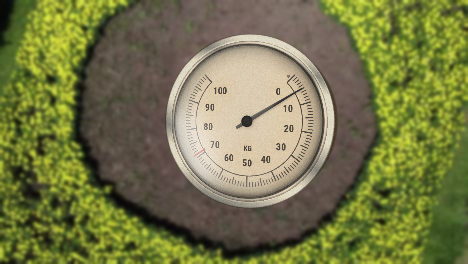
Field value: {"value": 5, "unit": "kg"}
